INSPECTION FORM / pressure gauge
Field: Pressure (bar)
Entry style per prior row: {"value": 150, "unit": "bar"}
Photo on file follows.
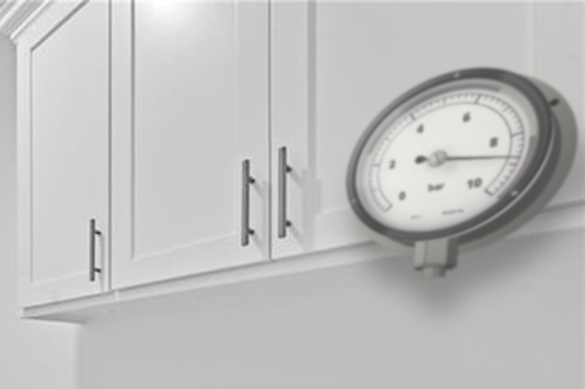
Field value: {"value": 8.8, "unit": "bar"}
